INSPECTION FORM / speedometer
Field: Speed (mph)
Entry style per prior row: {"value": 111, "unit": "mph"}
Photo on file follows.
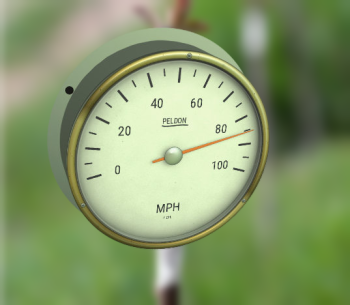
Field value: {"value": 85, "unit": "mph"}
